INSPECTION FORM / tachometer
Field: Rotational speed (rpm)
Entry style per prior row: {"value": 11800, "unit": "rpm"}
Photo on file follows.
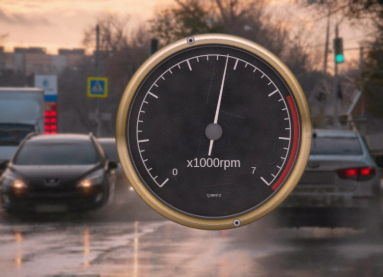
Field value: {"value": 3800, "unit": "rpm"}
